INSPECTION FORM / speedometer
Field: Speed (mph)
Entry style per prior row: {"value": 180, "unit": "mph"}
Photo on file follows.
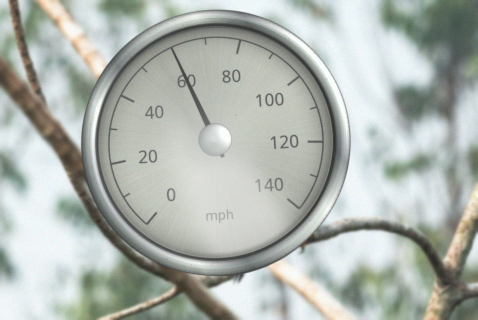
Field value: {"value": 60, "unit": "mph"}
